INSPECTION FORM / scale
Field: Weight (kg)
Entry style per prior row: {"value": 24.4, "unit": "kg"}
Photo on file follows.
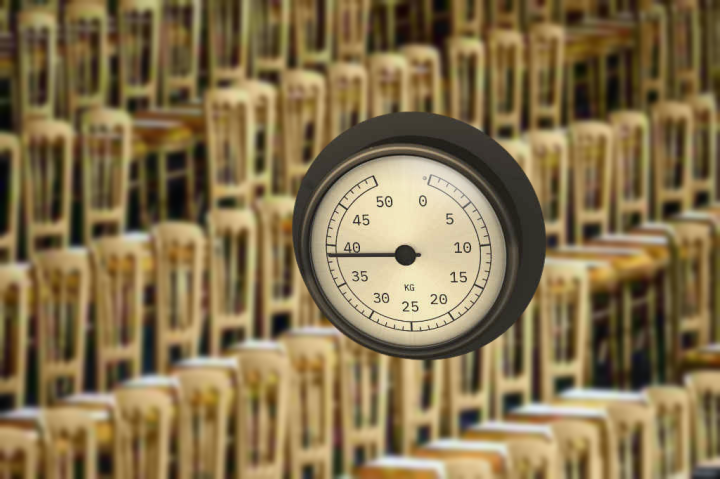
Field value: {"value": 39, "unit": "kg"}
